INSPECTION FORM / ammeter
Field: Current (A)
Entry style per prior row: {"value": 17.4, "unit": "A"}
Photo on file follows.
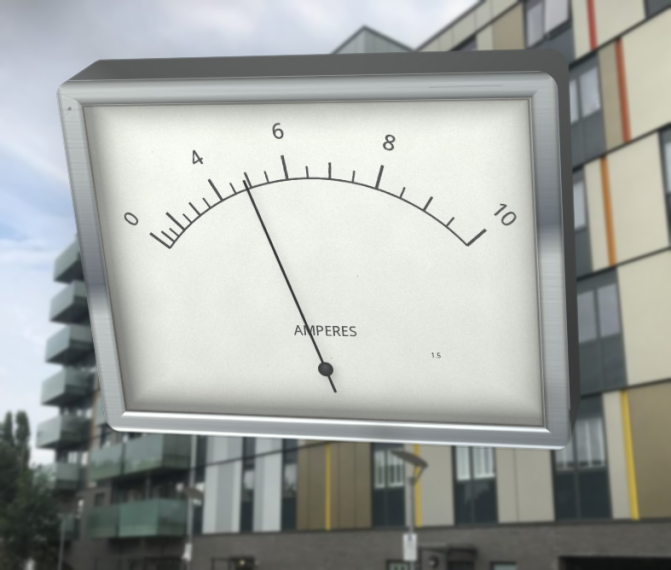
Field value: {"value": 5, "unit": "A"}
